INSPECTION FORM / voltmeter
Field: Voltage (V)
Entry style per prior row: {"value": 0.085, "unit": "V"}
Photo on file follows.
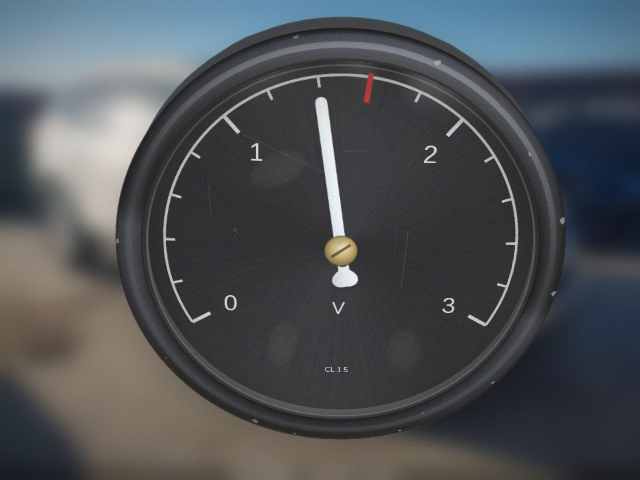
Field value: {"value": 1.4, "unit": "V"}
